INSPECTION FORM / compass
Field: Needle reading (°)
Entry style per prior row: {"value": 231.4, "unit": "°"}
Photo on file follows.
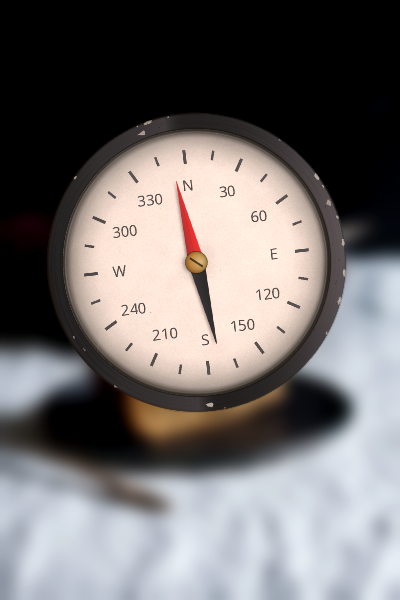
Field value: {"value": 352.5, "unit": "°"}
